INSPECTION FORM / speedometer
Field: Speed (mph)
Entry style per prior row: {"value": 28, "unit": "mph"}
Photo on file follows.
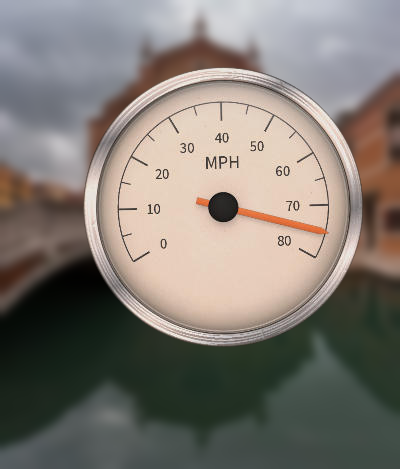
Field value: {"value": 75, "unit": "mph"}
